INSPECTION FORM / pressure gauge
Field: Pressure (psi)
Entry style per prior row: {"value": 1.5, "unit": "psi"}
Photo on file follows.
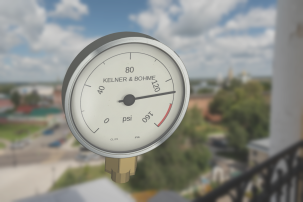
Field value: {"value": 130, "unit": "psi"}
